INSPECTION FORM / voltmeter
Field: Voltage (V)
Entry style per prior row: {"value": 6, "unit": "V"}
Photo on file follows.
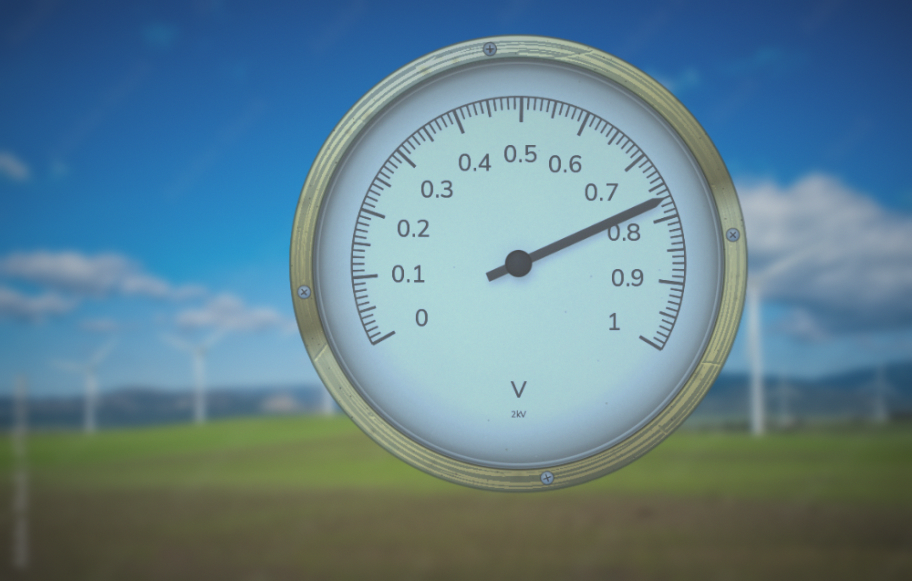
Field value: {"value": 0.77, "unit": "V"}
